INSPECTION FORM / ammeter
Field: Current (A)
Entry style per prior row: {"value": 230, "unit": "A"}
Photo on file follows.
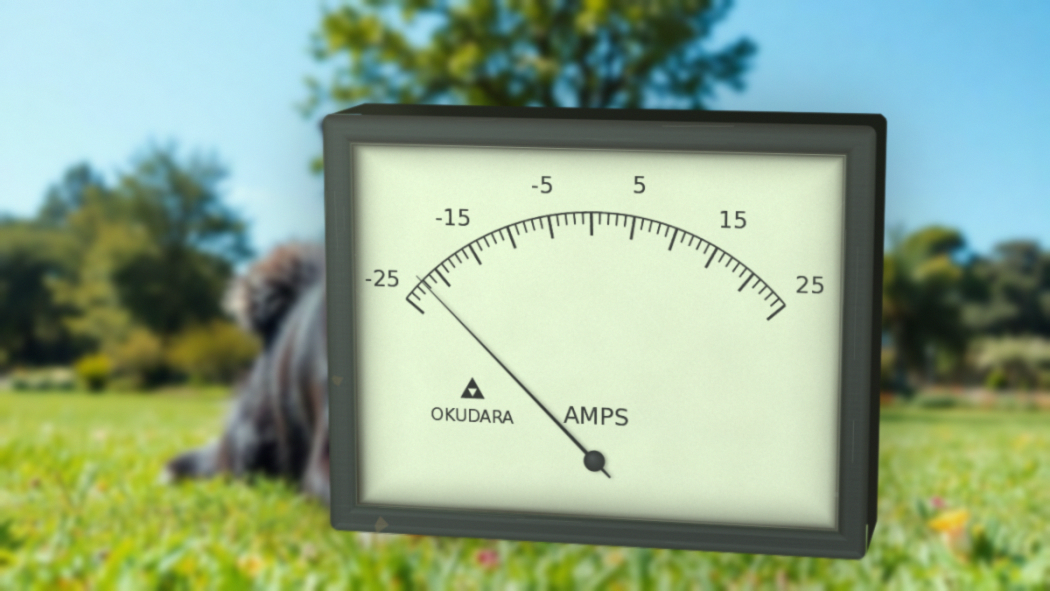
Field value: {"value": -22, "unit": "A"}
